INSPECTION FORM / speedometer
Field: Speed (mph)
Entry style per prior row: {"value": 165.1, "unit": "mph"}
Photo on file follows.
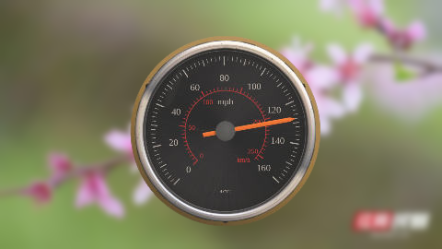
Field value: {"value": 128, "unit": "mph"}
